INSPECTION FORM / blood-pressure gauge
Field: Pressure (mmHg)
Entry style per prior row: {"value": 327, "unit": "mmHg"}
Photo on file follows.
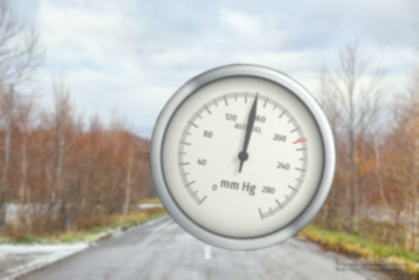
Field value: {"value": 150, "unit": "mmHg"}
